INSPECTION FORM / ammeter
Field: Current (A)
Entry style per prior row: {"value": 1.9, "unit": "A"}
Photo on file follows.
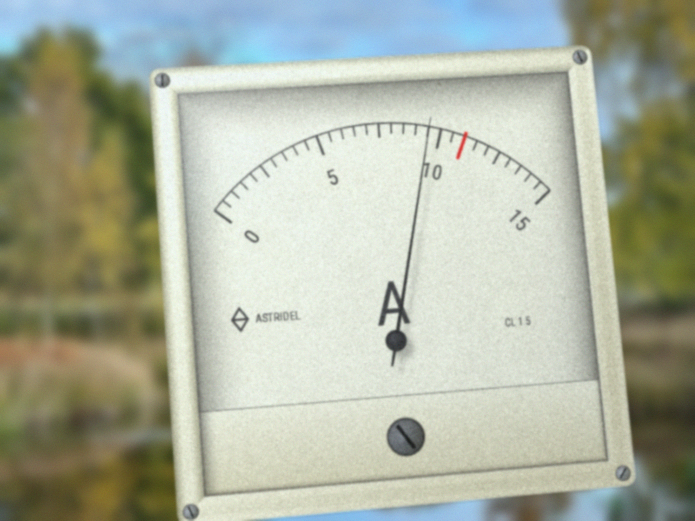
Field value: {"value": 9.5, "unit": "A"}
